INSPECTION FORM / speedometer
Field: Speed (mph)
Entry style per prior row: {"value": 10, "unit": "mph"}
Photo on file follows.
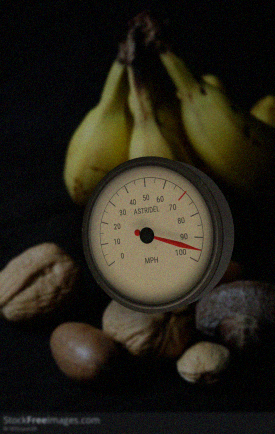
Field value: {"value": 95, "unit": "mph"}
